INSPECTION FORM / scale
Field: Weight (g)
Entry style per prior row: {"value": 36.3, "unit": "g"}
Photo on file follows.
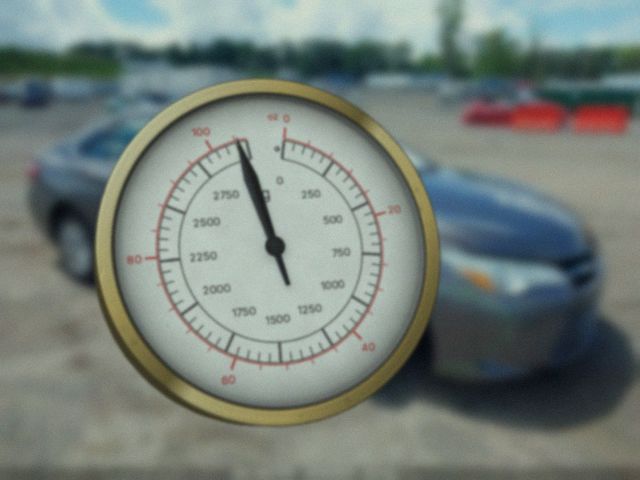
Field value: {"value": 2950, "unit": "g"}
